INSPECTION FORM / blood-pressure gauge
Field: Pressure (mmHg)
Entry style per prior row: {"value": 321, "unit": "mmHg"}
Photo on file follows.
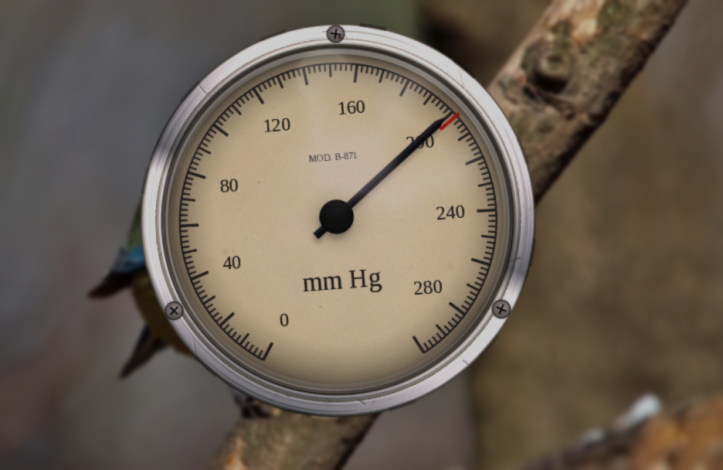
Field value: {"value": 200, "unit": "mmHg"}
